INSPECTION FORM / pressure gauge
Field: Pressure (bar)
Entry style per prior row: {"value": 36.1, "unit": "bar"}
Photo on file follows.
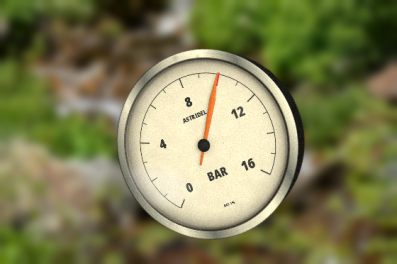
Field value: {"value": 10, "unit": "bar"}
